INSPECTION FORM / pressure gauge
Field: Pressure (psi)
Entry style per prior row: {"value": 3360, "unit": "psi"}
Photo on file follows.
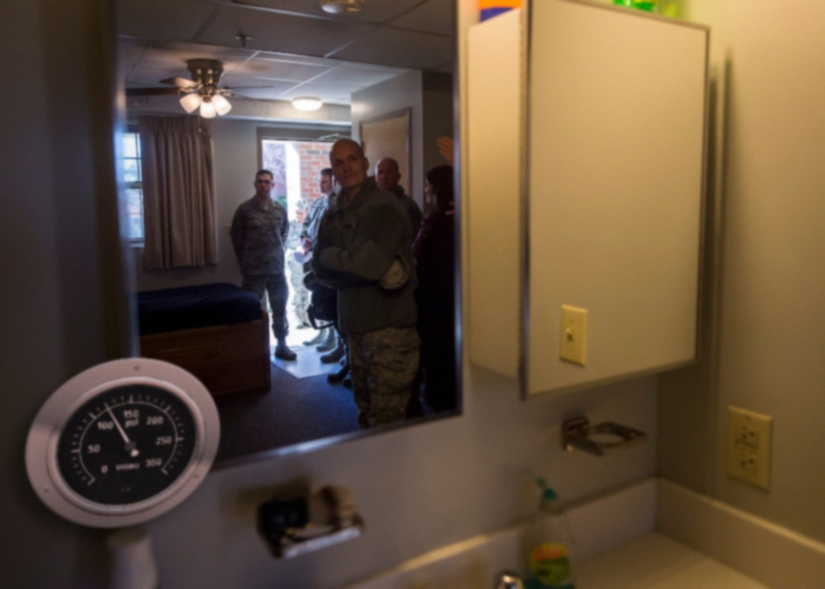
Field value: {"value": 120, "unit": "psi"}
